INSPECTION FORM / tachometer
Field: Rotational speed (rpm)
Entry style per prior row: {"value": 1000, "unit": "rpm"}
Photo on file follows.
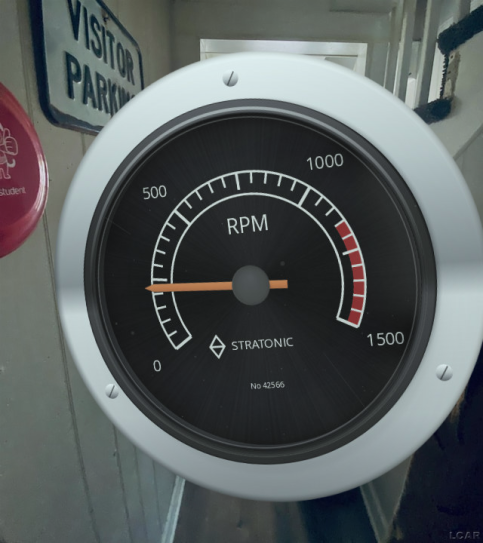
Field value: {"value": 225, "unit": "rpm"}
